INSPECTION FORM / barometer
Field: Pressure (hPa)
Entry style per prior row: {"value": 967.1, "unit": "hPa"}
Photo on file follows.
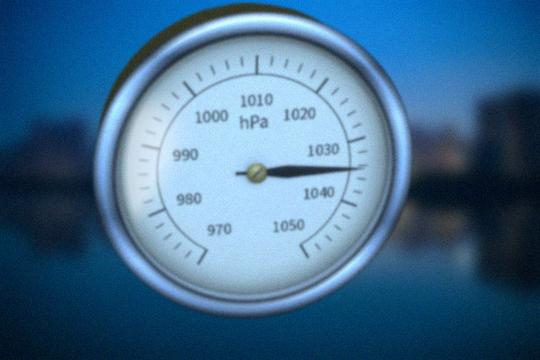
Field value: {"value": 1034, "unit": "hPa"}
